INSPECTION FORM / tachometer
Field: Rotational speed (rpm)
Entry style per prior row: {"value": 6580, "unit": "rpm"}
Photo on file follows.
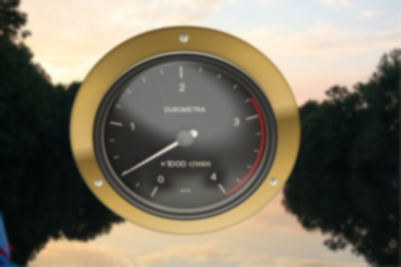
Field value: {"value": 400, "unit": "rpm"}
